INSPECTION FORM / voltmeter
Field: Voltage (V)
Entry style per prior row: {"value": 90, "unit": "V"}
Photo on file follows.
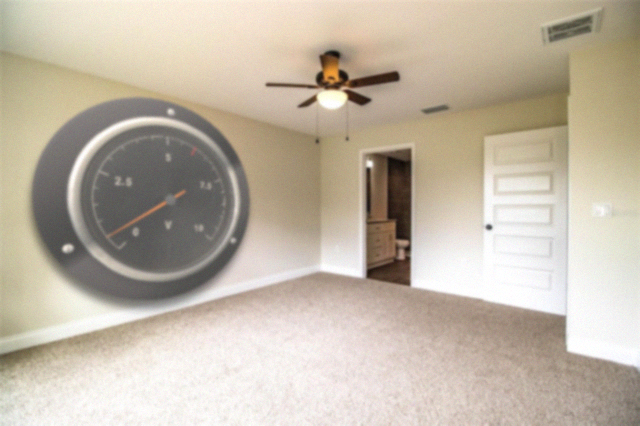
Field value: {"value": 0.5, "unit": "V"}
